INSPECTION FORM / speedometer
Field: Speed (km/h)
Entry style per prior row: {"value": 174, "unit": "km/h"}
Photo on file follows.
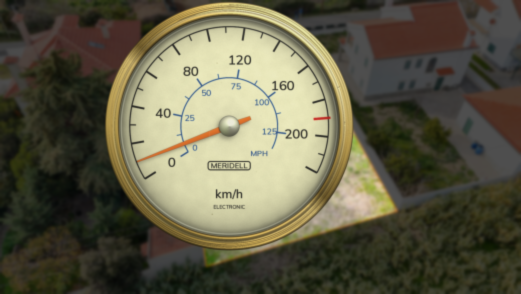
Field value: {"value": 10, "unit": "km/h"}
